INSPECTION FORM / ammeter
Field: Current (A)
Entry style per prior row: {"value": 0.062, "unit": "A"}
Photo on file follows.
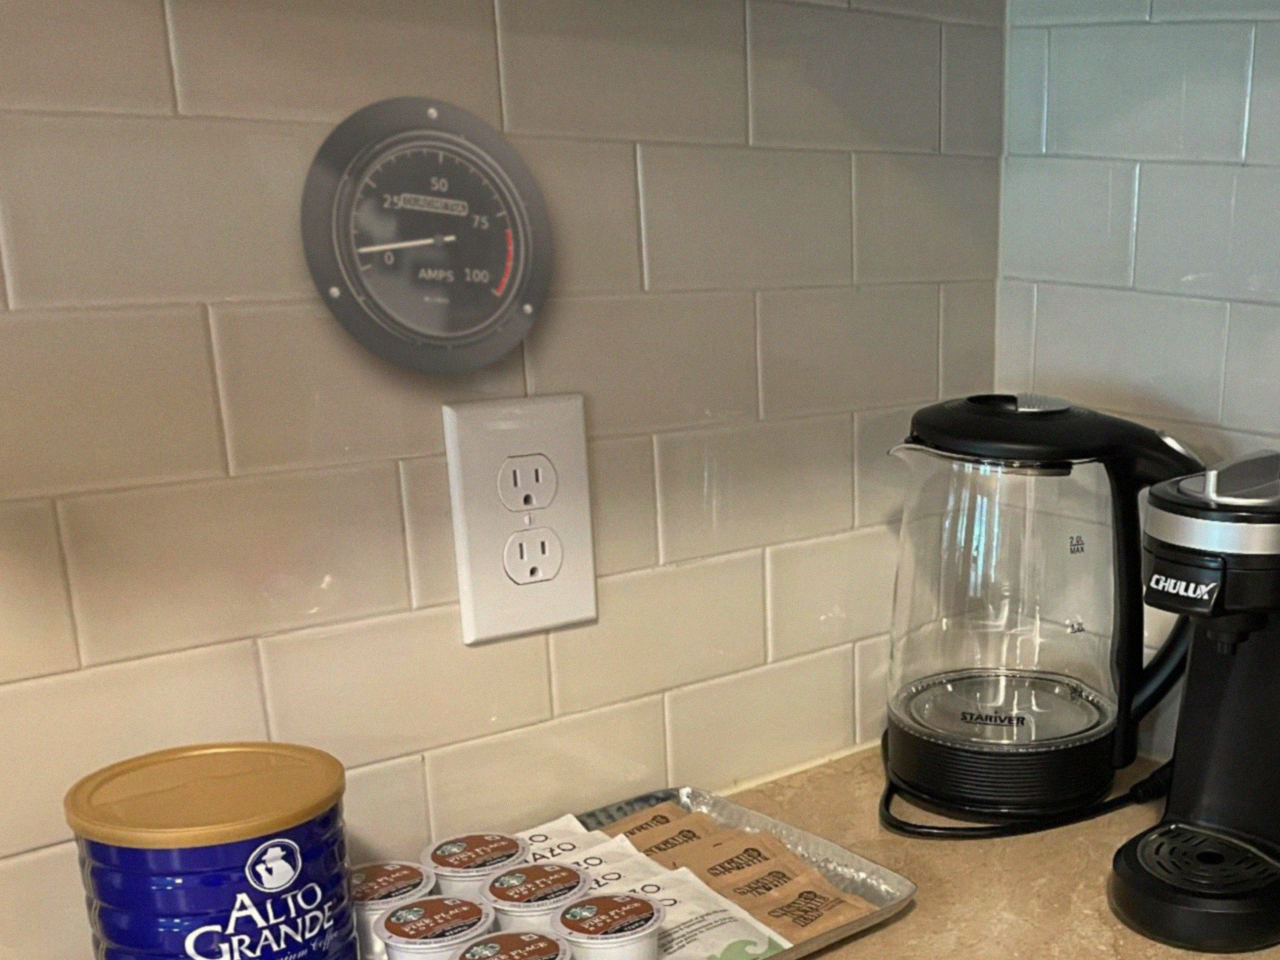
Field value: {"value": 5, "unit": "A"}
